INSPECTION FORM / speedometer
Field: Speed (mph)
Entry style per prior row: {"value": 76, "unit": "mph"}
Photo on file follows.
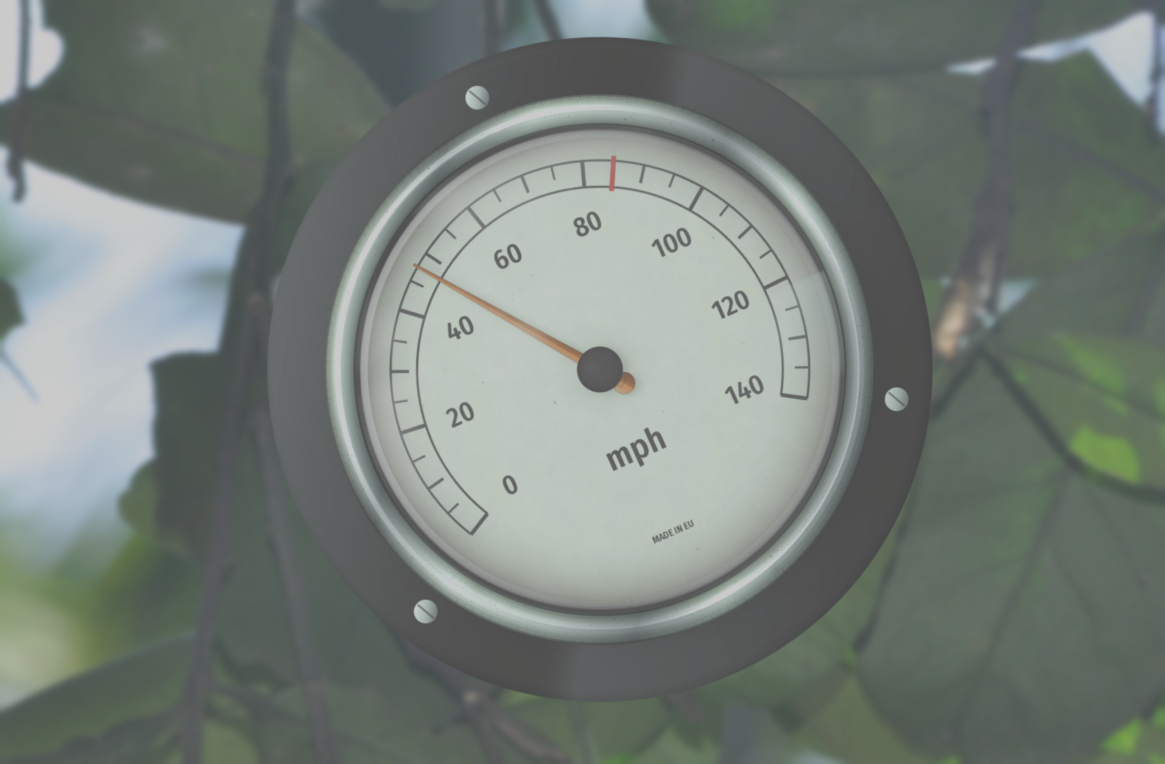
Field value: {"value": 47.5, "unit": "mph"}
